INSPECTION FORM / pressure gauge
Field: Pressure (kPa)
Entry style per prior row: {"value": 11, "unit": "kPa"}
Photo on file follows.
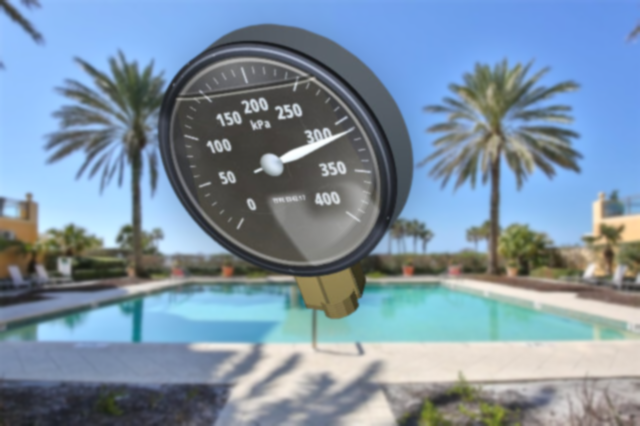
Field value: {"value": 310, "unit": "kPa"}
